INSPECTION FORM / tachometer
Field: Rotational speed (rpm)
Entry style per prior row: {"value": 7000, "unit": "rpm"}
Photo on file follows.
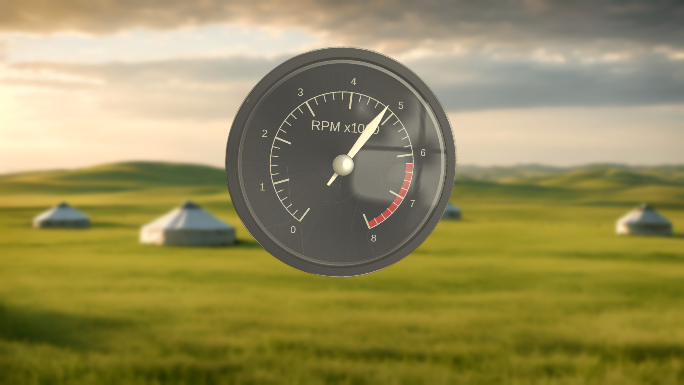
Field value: {"value": 4800, "unit": "rpm"}
